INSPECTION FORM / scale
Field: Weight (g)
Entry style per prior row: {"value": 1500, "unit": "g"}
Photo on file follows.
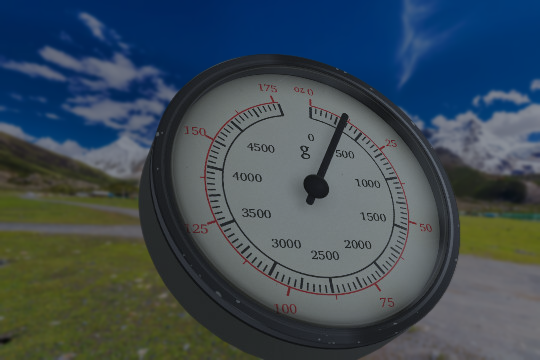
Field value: {"value": 300, "unit": "g"}
